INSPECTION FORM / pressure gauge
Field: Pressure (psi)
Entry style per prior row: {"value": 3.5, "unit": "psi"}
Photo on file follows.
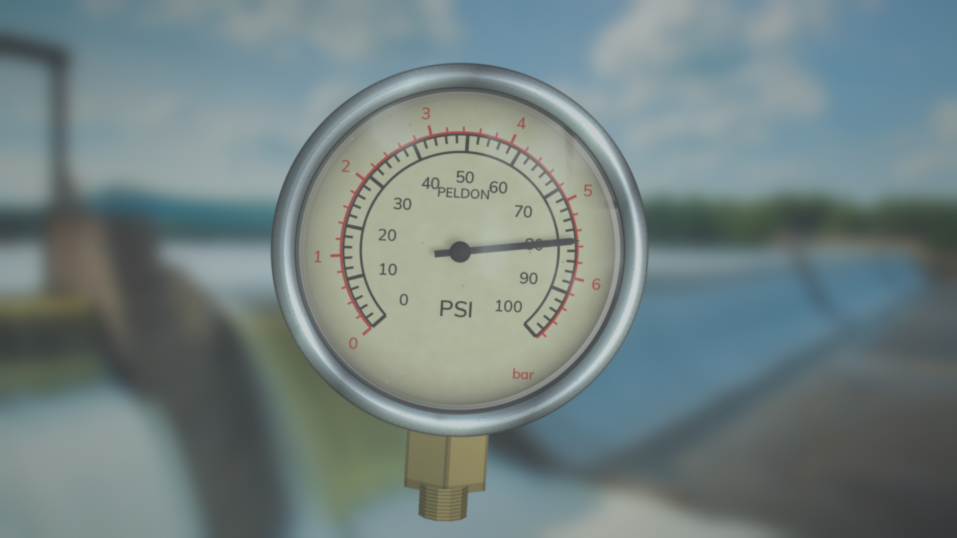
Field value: {"value": 80, "unit": "psi"}
